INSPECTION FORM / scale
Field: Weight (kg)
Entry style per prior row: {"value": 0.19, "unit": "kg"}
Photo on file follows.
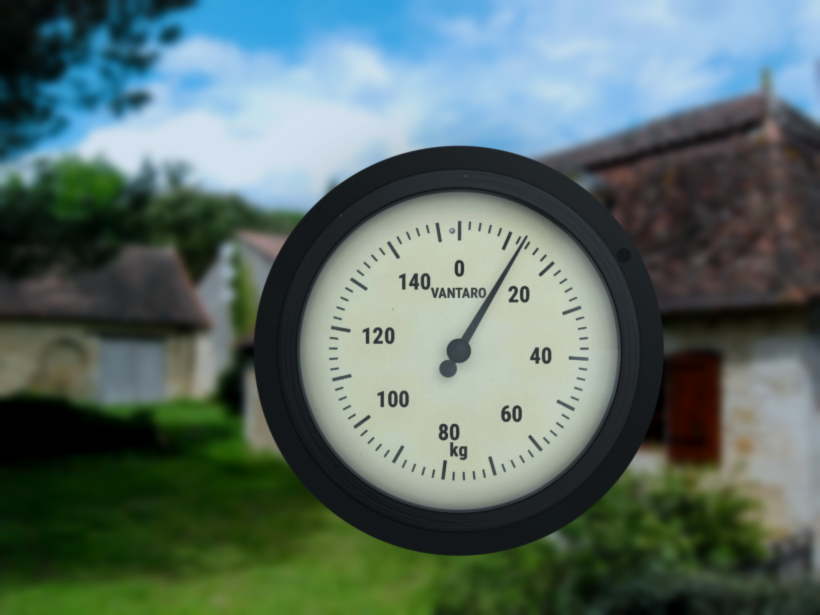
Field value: {"value": 13, "unit": "kg"}
